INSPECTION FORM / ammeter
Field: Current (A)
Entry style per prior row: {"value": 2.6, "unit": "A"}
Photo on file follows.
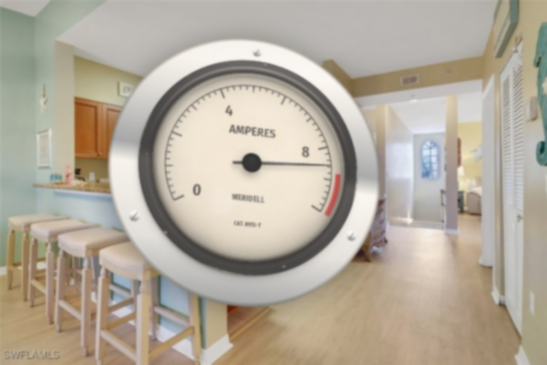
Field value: {"value": 8.6, "unit": "A"}
